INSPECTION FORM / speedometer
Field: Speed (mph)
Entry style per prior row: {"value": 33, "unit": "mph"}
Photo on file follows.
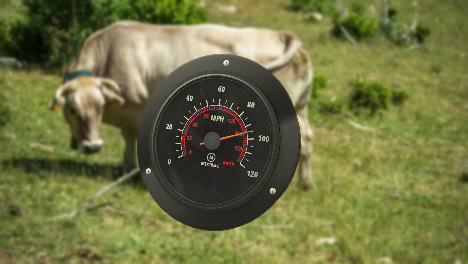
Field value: {"value": 95, "unit": "mph"}
